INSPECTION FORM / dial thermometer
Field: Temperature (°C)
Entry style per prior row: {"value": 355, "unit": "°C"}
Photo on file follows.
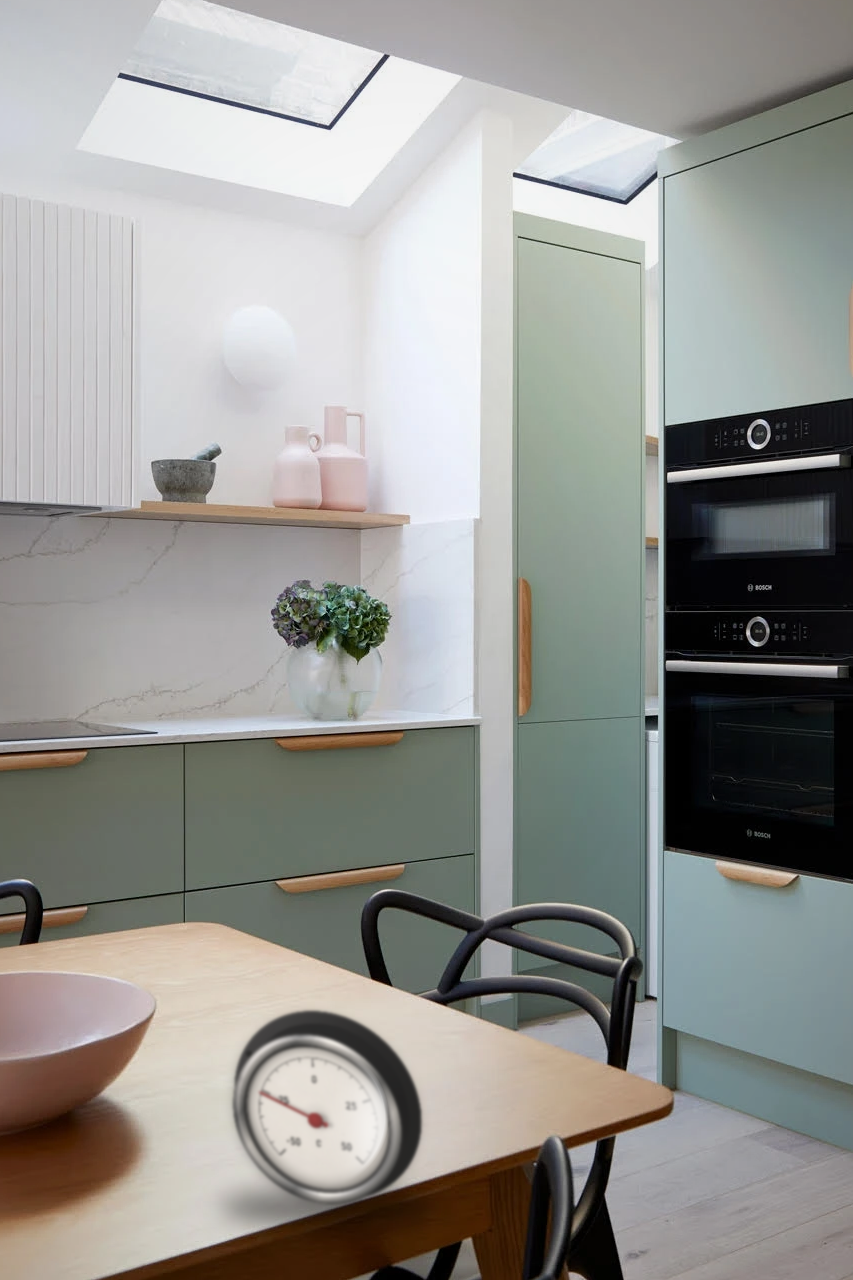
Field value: {"value": -25, "unit": "°C"}
